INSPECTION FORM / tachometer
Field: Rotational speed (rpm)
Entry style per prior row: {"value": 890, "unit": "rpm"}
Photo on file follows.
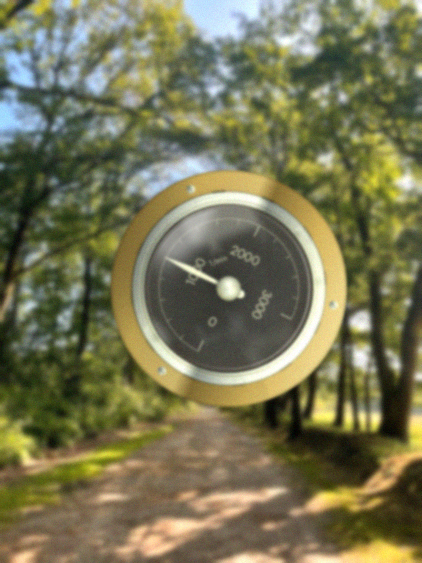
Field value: {"value": 1000, "unit": "rpm"}
